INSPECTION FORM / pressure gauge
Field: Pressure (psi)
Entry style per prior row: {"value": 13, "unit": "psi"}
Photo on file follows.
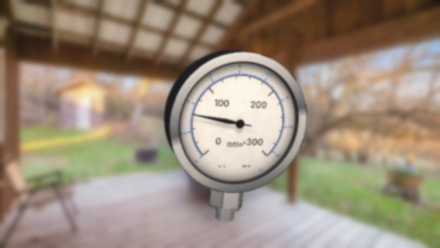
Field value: {"value": 60, "unit": "psi"}
